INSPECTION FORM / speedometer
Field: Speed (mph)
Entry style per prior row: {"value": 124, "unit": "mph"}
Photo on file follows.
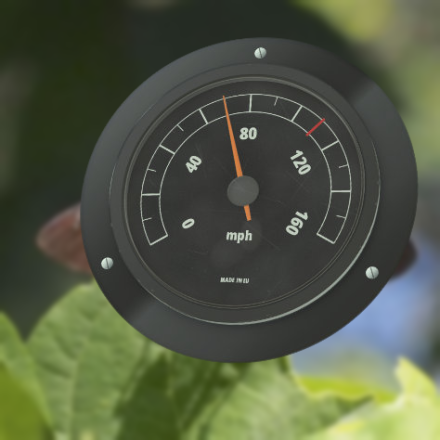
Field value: {"value": 70, "unit": "mph"}
